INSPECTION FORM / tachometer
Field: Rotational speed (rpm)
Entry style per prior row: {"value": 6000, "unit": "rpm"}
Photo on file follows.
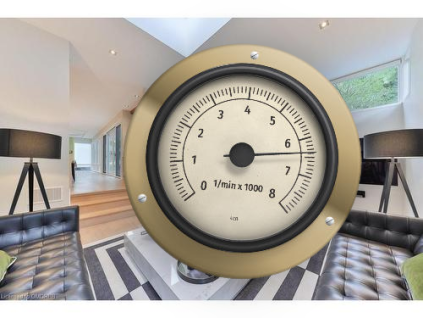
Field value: {"value": 6400, "unit": "rpm"}
